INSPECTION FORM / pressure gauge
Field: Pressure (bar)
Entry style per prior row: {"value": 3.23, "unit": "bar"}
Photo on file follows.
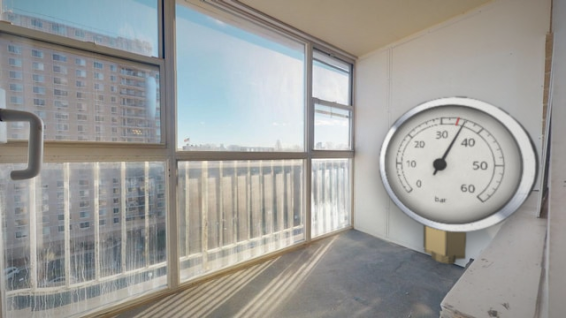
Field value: {"value": 36, "unit": "bar"}
